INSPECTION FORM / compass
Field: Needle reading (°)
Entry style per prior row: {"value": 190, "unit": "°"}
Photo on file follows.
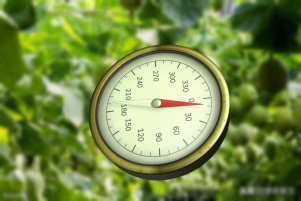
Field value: {"value": 10, "unit": "°"}
